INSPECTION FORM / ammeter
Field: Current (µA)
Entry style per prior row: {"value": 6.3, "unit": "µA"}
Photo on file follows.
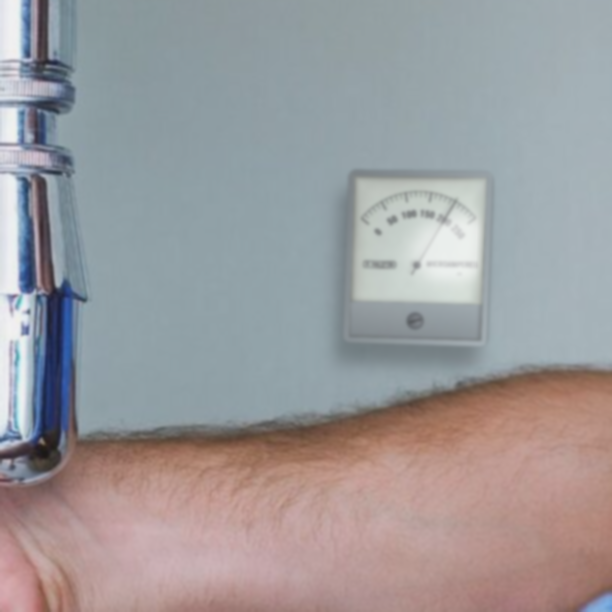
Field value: {"value": 200, "unit": "µA"}
